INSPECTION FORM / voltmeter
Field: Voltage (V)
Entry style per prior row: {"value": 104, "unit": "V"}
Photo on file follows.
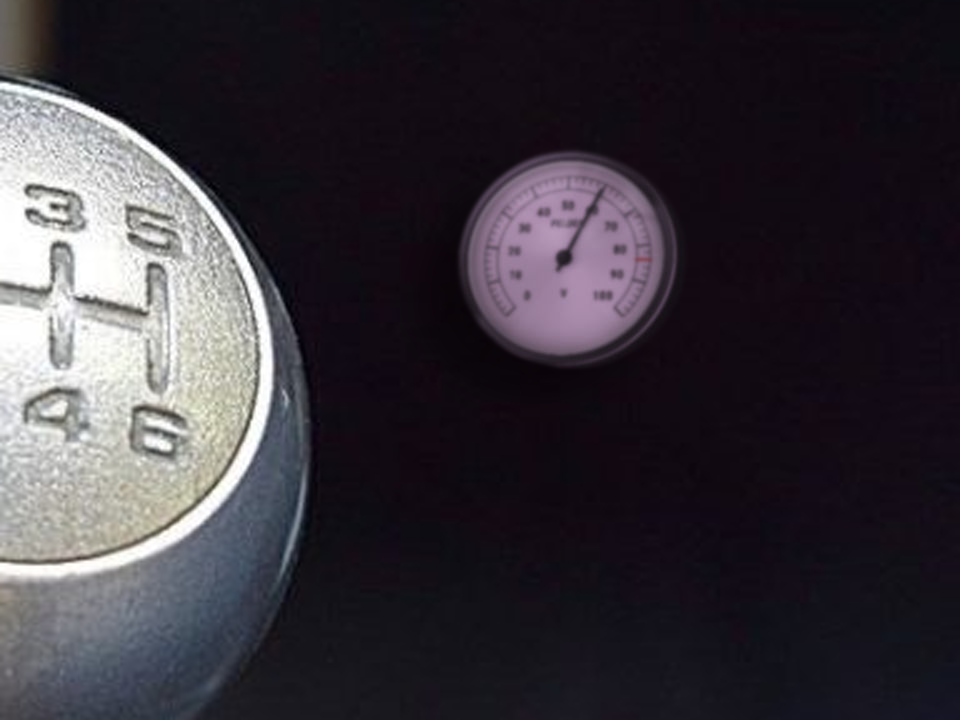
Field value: {"value": 60, "unit": "V"}
